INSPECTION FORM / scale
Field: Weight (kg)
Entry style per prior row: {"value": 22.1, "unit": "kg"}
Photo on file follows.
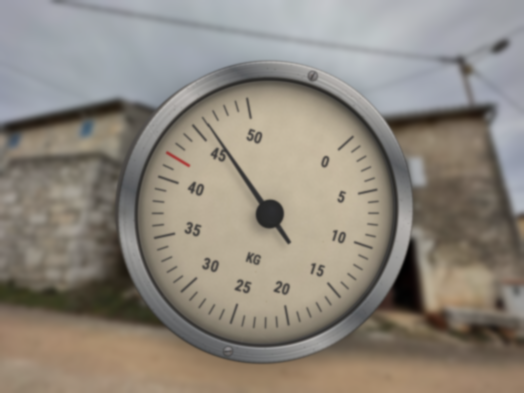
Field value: {"value": 46, "unit": "kg"}
